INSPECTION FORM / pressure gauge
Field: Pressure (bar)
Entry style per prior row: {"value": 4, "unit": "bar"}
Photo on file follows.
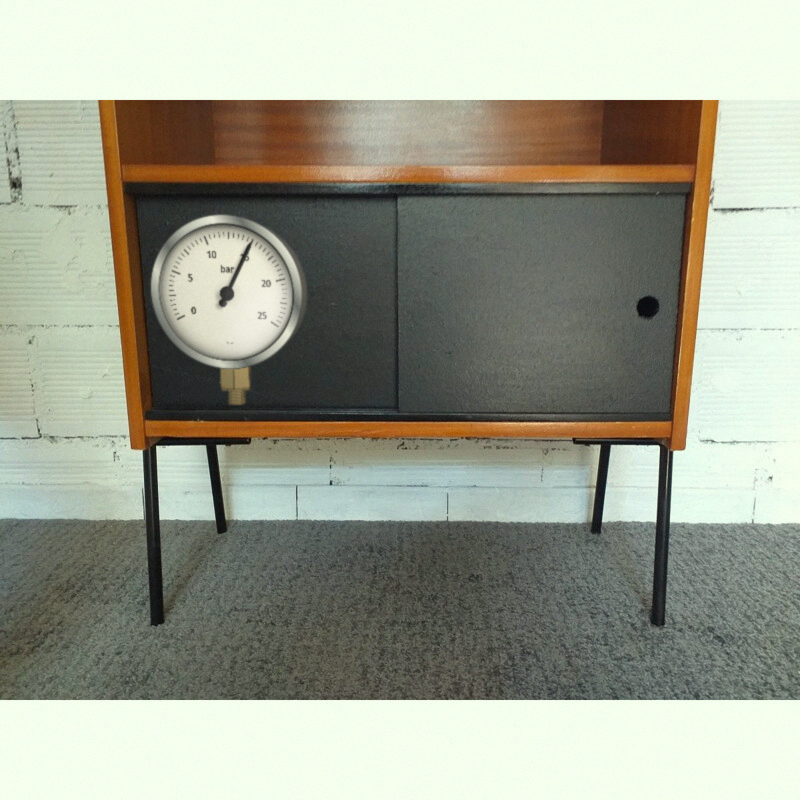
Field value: {"value": 15, "unit": "bar"}
